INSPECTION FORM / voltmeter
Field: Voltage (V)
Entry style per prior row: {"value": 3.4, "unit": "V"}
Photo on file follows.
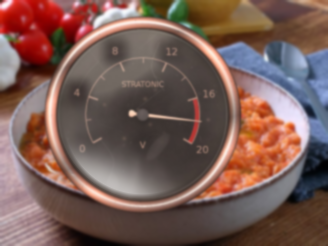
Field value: {"value": 18, "unit": "V"}
